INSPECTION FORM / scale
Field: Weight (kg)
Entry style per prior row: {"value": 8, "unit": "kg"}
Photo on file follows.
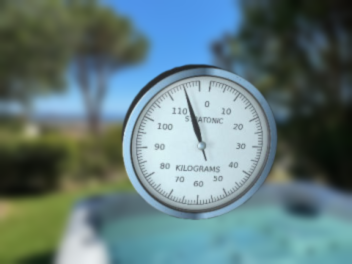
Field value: {"value": 115, "unit": "kg"}
